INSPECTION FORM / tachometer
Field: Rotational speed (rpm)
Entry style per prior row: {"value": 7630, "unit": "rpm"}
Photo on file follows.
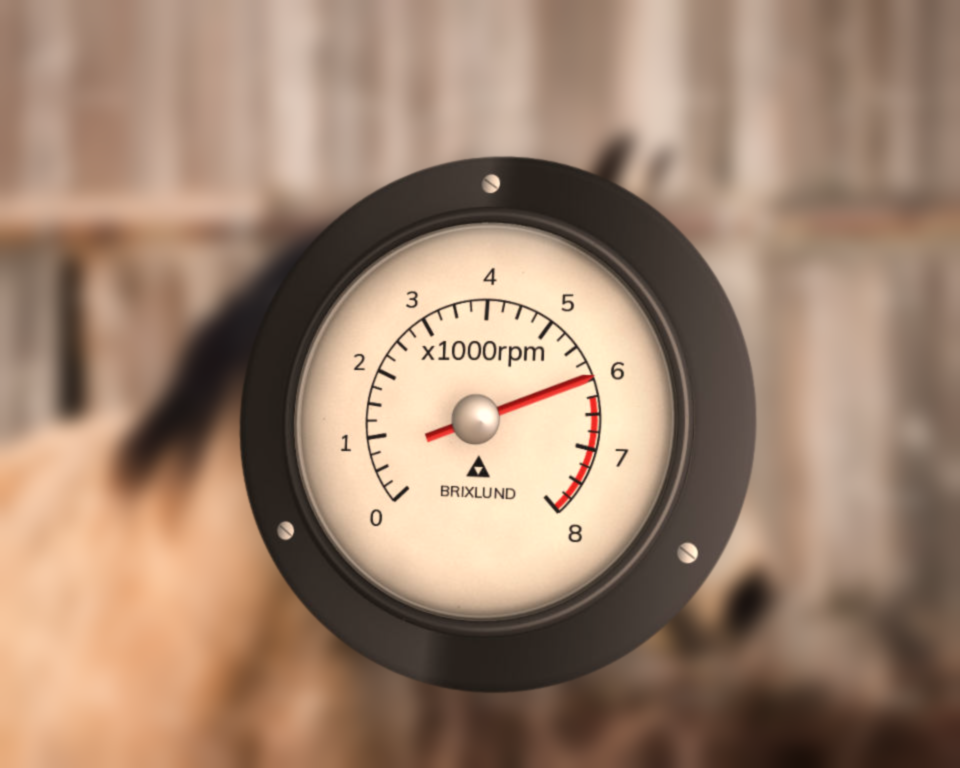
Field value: {"value": 6000, "unit": "rpm"}
